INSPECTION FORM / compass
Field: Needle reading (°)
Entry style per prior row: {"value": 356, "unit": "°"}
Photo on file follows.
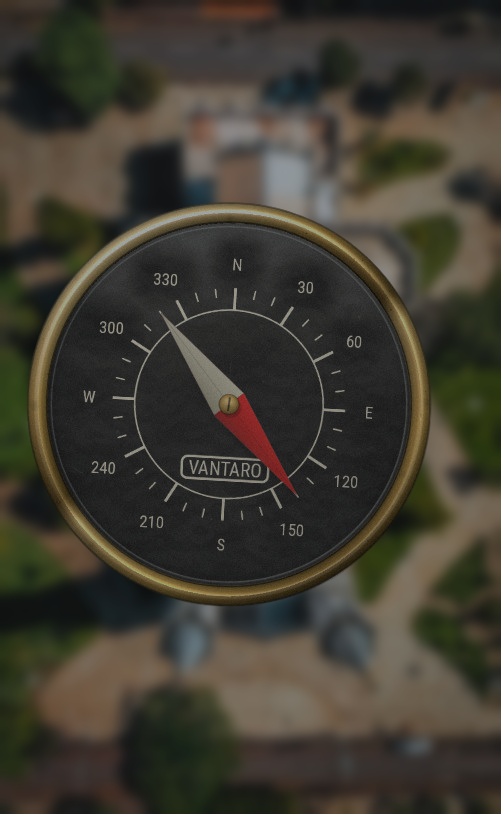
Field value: {"value": 140, "unit": "°"}
